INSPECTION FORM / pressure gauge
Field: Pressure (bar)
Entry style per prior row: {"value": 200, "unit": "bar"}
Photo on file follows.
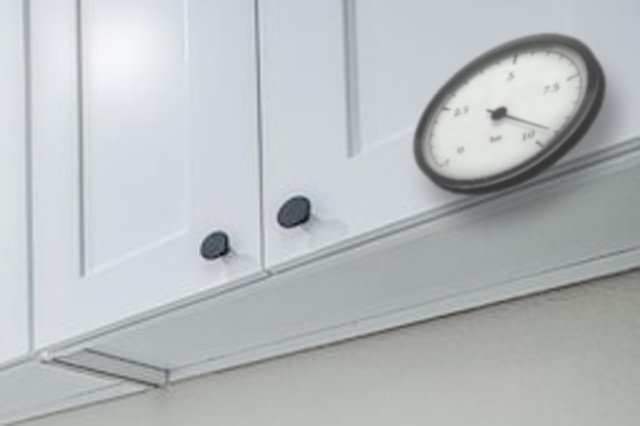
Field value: {"value": 9.5, "unit": "bar"}
